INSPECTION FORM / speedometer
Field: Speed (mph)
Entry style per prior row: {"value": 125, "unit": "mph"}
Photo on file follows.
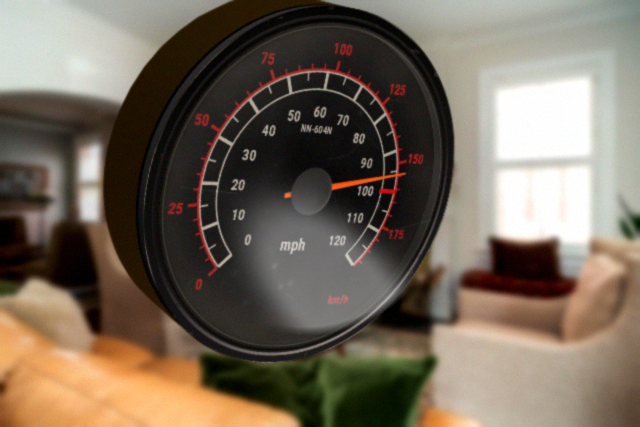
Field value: {"value": 95, "unit": "mph"}
